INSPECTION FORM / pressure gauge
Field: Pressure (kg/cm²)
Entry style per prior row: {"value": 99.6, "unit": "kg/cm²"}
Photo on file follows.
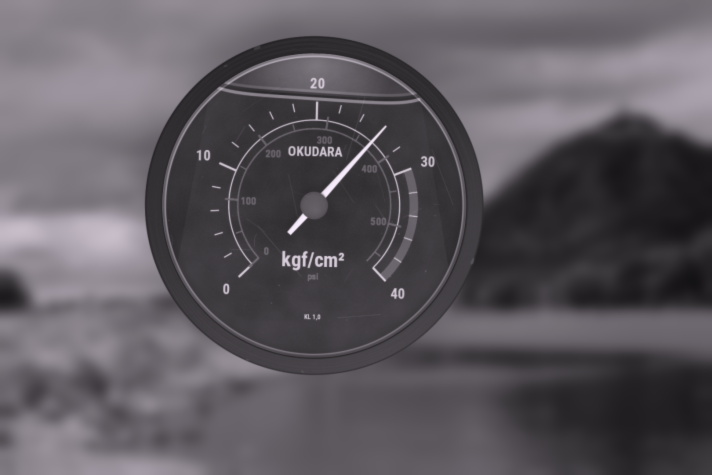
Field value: {"value": 26, "unit": "kg/cm²"}
